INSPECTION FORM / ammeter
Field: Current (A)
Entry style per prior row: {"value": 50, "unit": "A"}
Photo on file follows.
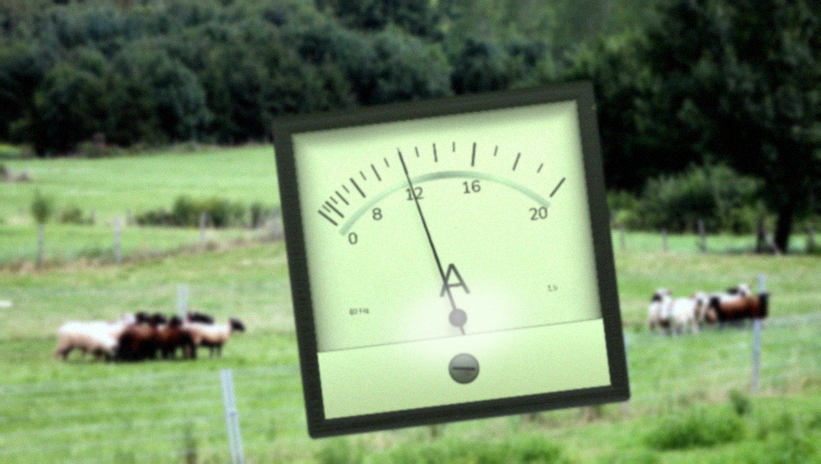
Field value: {"value": 12, "unit": "A"}
